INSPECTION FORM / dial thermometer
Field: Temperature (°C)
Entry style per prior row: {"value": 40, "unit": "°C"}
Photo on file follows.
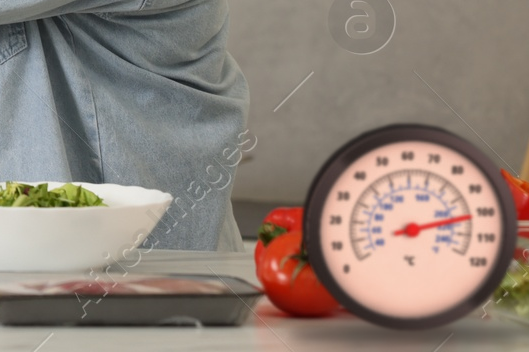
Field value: {"value": 100, "unit": "°C"}
